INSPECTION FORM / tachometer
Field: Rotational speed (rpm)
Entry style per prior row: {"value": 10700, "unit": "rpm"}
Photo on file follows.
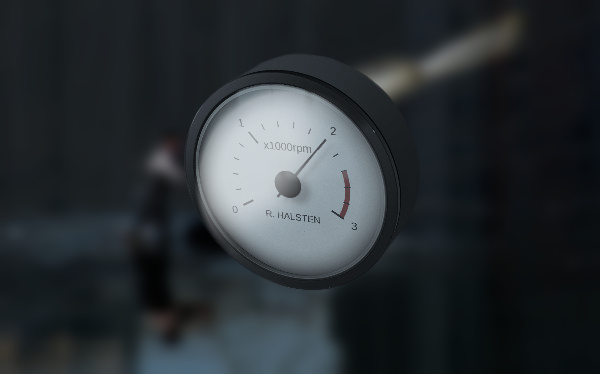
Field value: {"value": 2000, "unit": "rpm"}
